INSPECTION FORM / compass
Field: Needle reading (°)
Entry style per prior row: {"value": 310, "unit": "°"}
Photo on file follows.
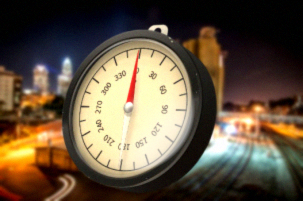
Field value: {"value": 0, "unit": "°"}
